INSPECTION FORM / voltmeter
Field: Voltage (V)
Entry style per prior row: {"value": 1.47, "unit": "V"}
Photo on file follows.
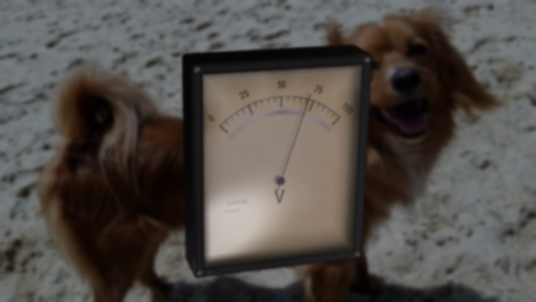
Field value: {"value": 70, "unit": "V"}
